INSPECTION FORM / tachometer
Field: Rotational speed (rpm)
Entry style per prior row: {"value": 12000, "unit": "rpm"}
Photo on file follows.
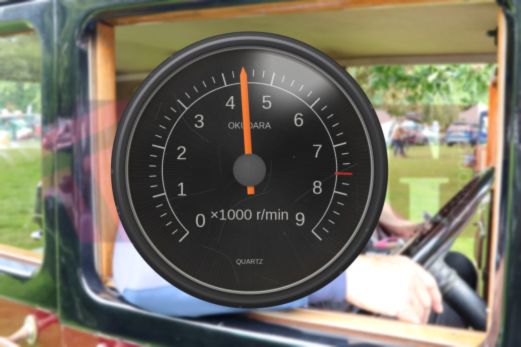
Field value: {"value": 4400, "unit": "rpm"}
